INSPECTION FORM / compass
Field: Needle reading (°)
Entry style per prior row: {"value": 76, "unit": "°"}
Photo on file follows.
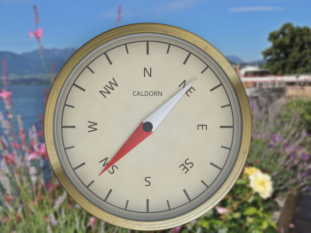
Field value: {"value": 225, "unit": "°"}
